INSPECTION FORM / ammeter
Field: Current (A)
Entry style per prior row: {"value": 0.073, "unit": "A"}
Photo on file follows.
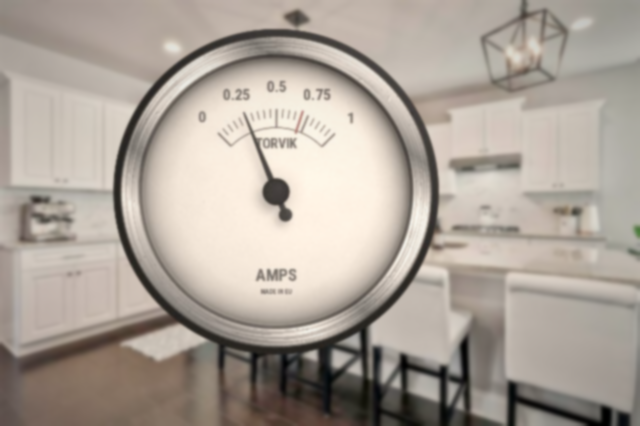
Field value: {"value": 0.25, "unit": "A"}
